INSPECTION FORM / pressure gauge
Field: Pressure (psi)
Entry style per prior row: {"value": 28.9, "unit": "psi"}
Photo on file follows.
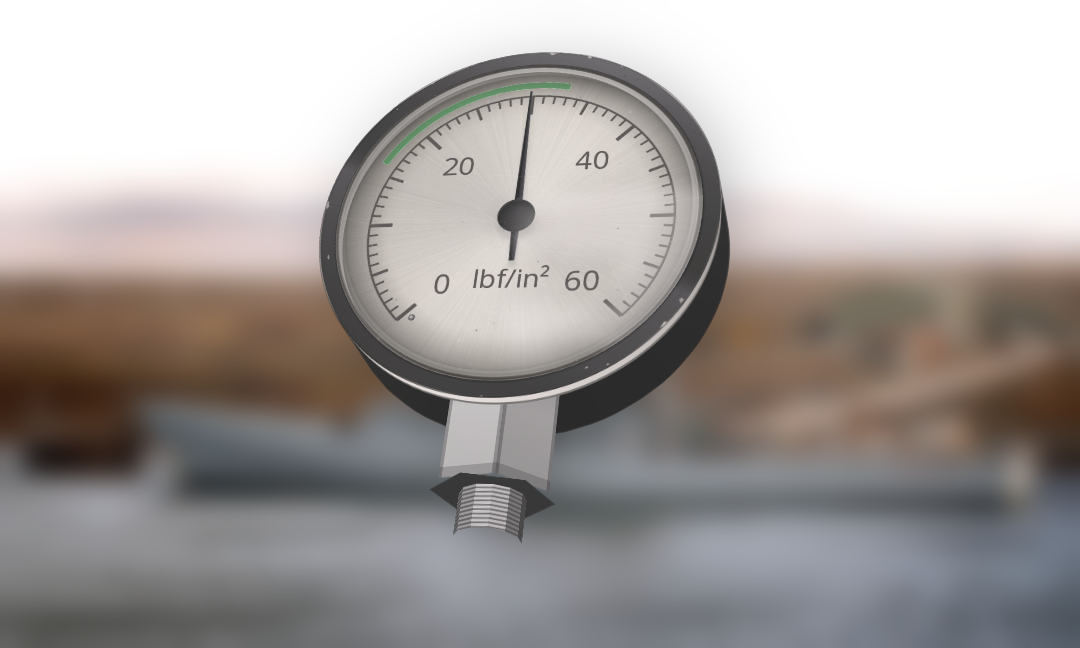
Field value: {"value": 30, "unit": "psi"}
